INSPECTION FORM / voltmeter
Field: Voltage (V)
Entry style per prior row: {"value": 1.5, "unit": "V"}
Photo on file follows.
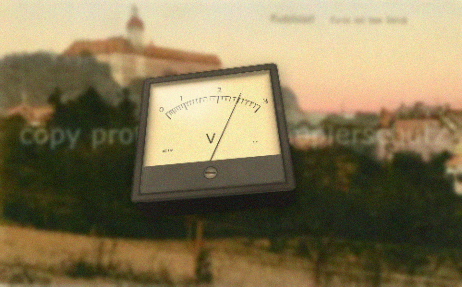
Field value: {"value": 2.5, "unit": "V"}
